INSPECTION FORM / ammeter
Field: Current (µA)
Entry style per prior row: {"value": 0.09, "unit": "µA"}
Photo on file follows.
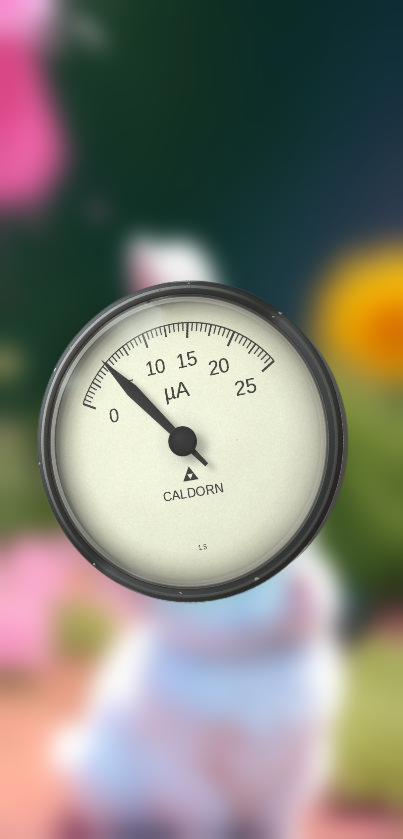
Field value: {"value": 5, "unit": "µA"}
